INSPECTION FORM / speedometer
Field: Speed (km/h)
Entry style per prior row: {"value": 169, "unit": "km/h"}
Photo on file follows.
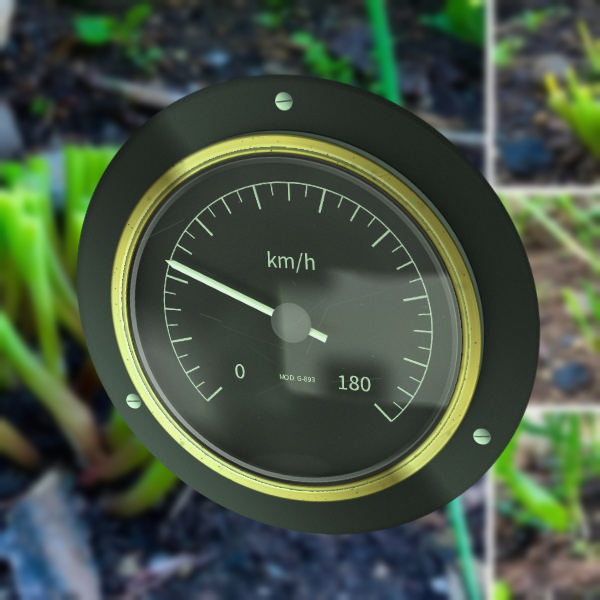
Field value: {"value": 45, "unit": "km/h"}
